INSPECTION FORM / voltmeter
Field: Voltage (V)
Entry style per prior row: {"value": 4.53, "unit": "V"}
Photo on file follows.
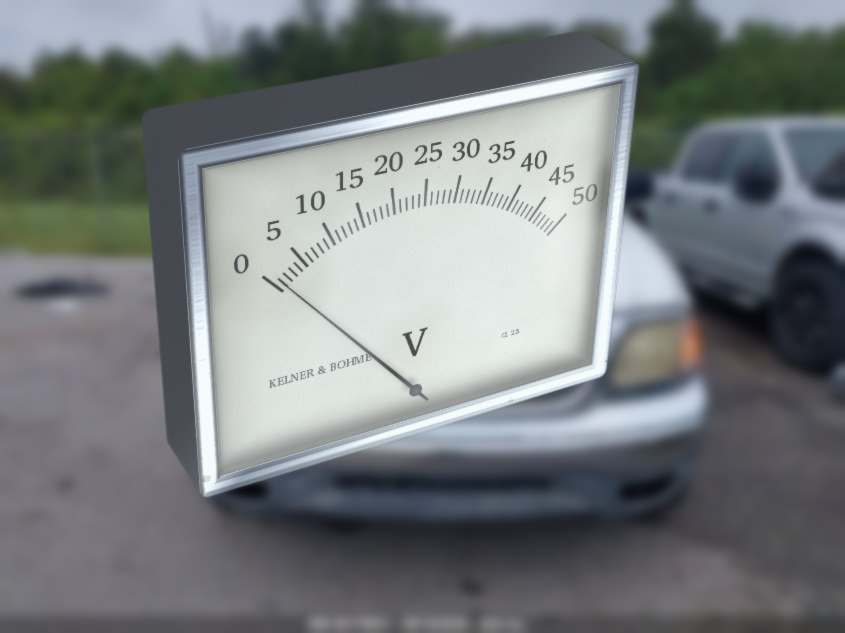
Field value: {"value": 1, "unit": "V"}
